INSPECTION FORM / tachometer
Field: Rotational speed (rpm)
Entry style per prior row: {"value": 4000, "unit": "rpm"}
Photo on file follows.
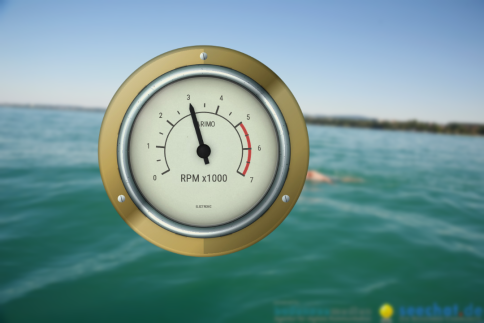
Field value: {"value": 3000, "unit": "rpm"}
